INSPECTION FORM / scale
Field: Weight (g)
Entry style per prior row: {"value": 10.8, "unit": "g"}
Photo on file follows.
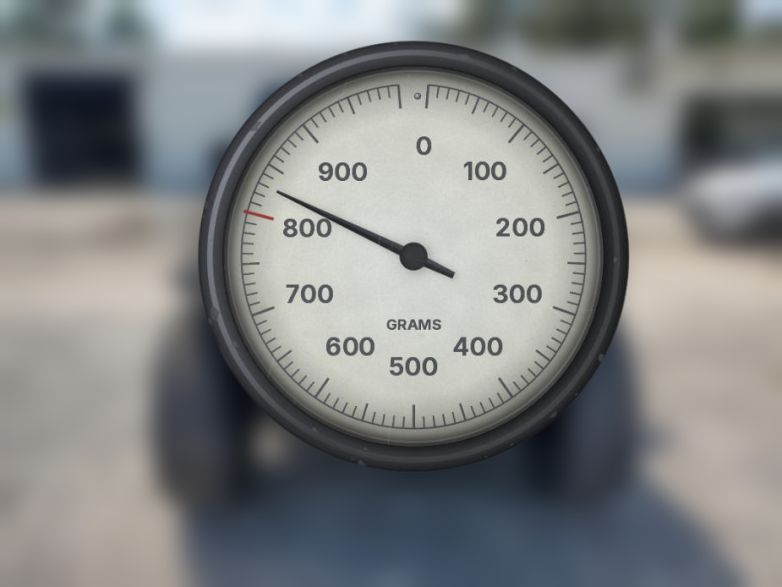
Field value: {"value": 830, "unit": "g"}
